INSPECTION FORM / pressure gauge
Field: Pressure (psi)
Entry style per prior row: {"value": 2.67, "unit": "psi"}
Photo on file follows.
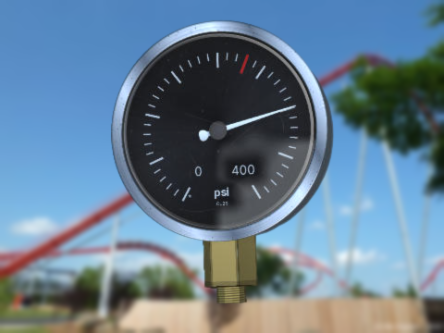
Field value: {"value": 300, "unit": "psi"}
